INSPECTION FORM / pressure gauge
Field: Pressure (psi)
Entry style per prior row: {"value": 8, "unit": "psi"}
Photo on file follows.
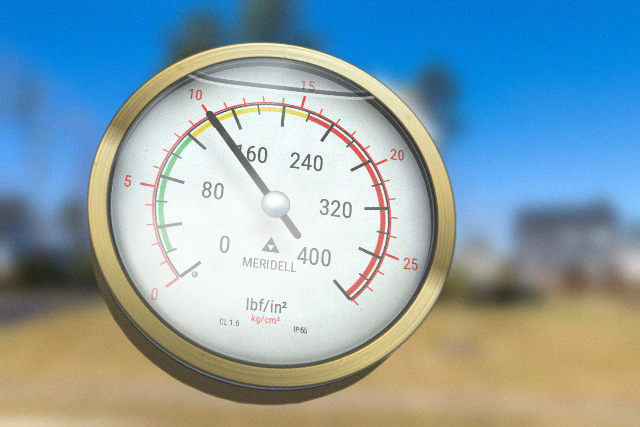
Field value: {"value": 140, "unit": "psi"}
